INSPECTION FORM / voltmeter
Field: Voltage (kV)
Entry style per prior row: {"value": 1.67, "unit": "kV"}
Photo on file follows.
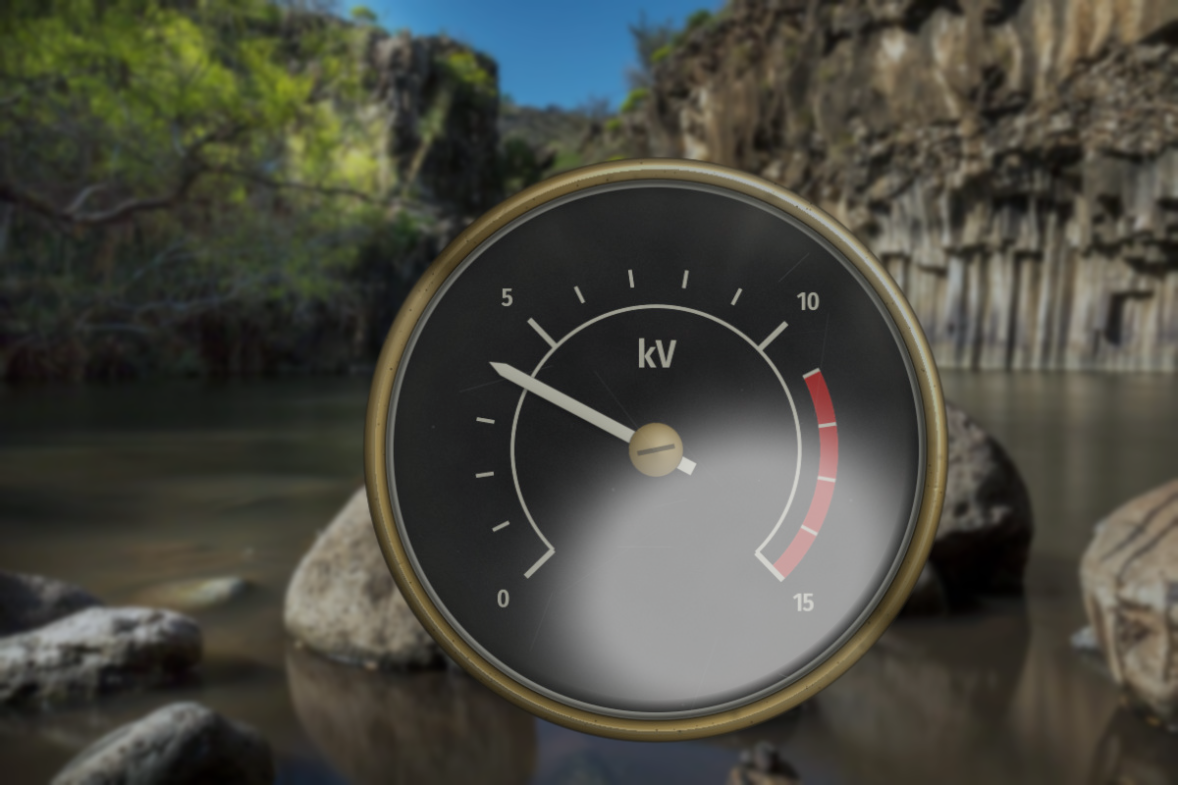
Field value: {"value": 4, "unit": "kV"}
